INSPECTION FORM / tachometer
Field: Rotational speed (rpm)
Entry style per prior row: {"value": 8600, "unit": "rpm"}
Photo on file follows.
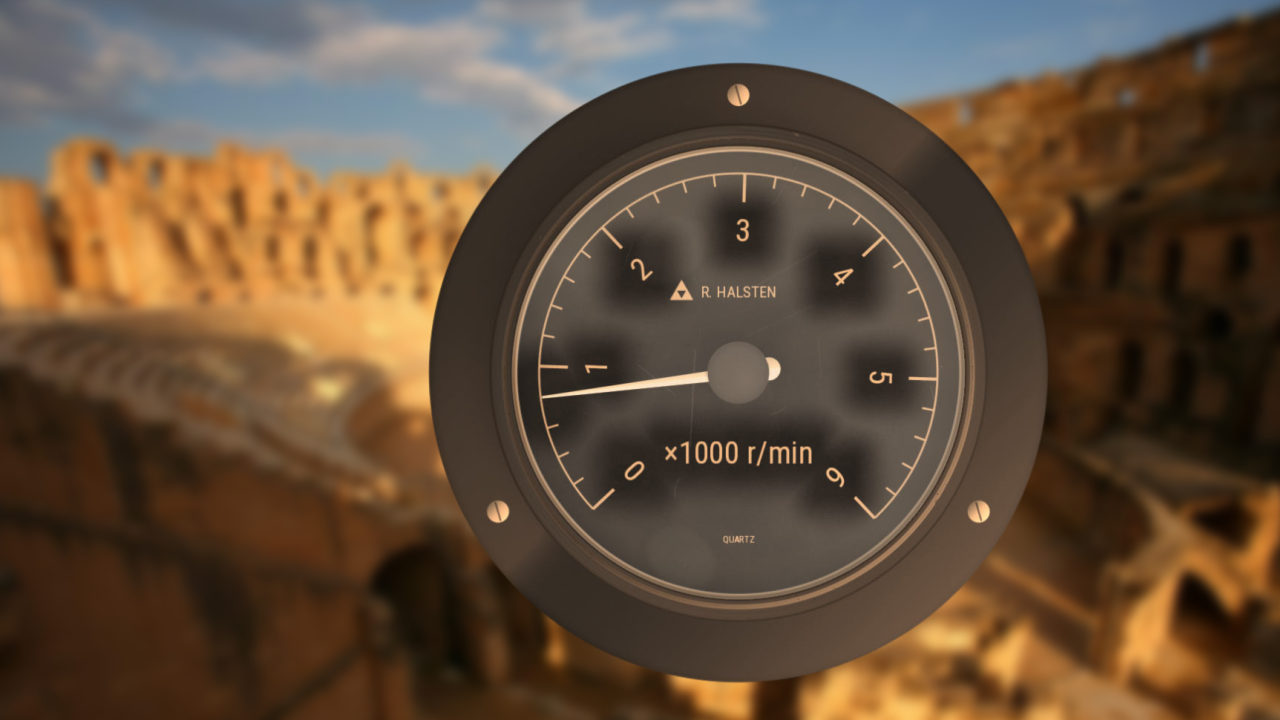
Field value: {"value": 800, "unit": "rpm"}
